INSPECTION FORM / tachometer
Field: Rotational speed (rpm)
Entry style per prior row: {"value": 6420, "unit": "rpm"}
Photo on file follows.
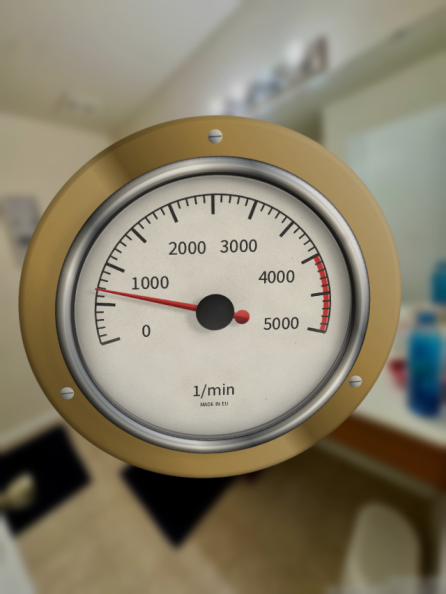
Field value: {"value": 700, "unit": "rpm"}
